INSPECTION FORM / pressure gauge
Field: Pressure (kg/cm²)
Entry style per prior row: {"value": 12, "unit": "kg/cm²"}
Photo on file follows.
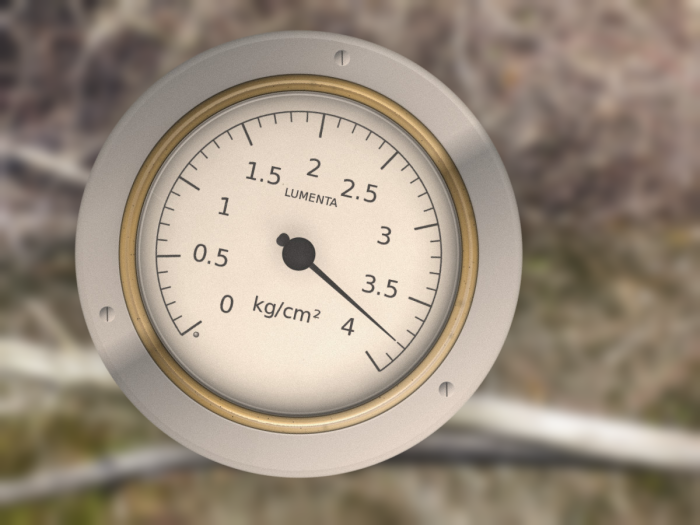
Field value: {"value": 3.8, "unit": "kg/cm²"}
